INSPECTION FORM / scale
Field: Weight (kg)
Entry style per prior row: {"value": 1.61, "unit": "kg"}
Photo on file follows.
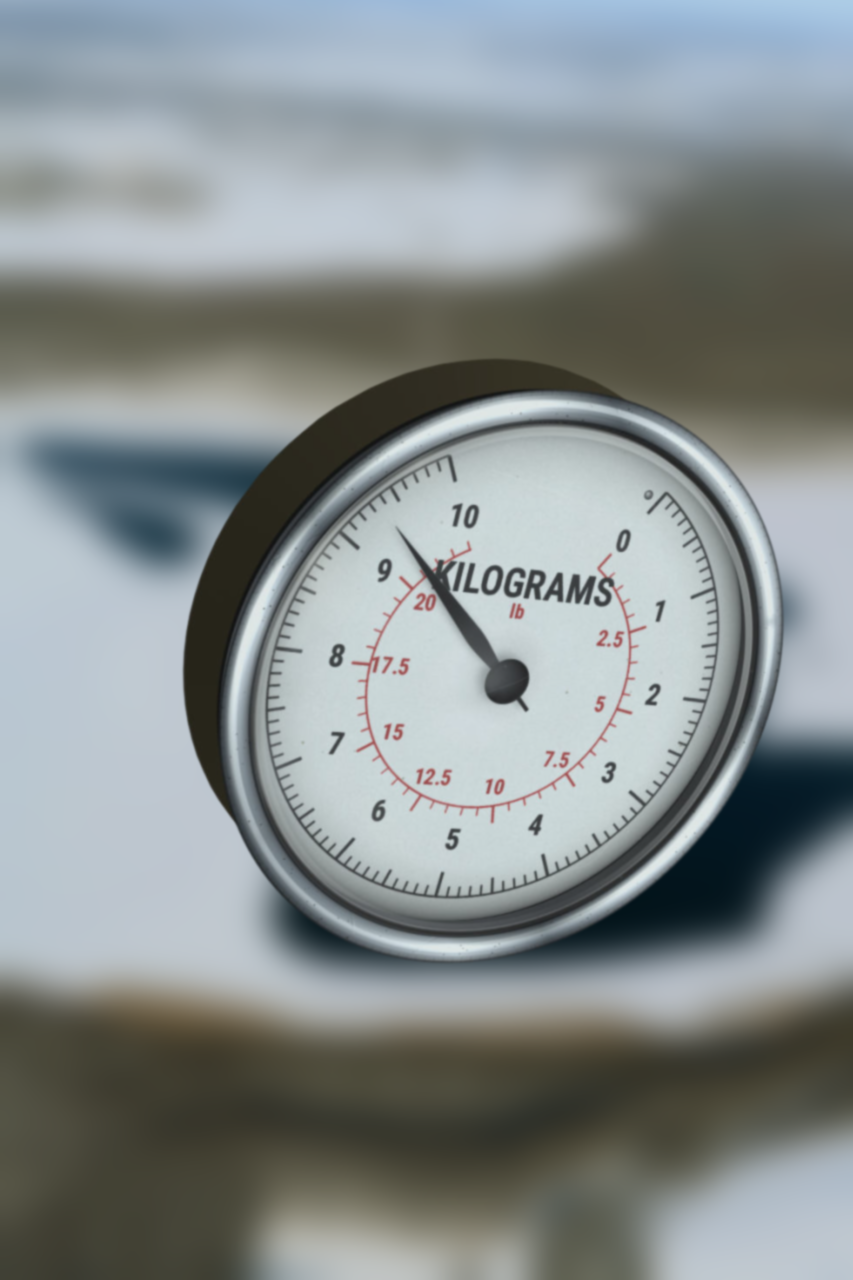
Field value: {"value": 9.35, "unit": "kg"}
